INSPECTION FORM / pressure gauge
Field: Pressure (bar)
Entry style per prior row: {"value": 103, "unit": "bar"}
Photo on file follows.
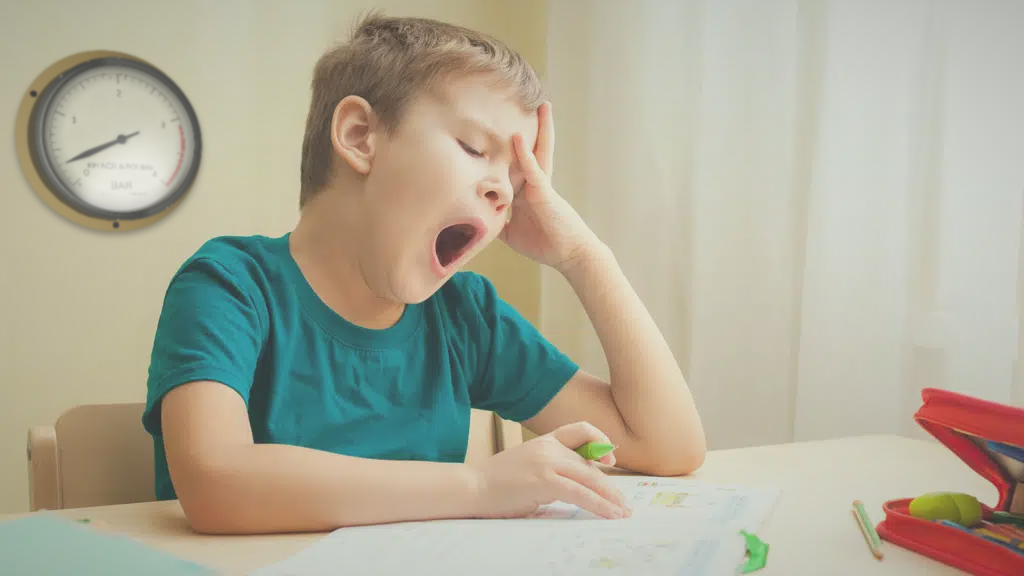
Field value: {"value": 0.3, "unit": "bar"}
